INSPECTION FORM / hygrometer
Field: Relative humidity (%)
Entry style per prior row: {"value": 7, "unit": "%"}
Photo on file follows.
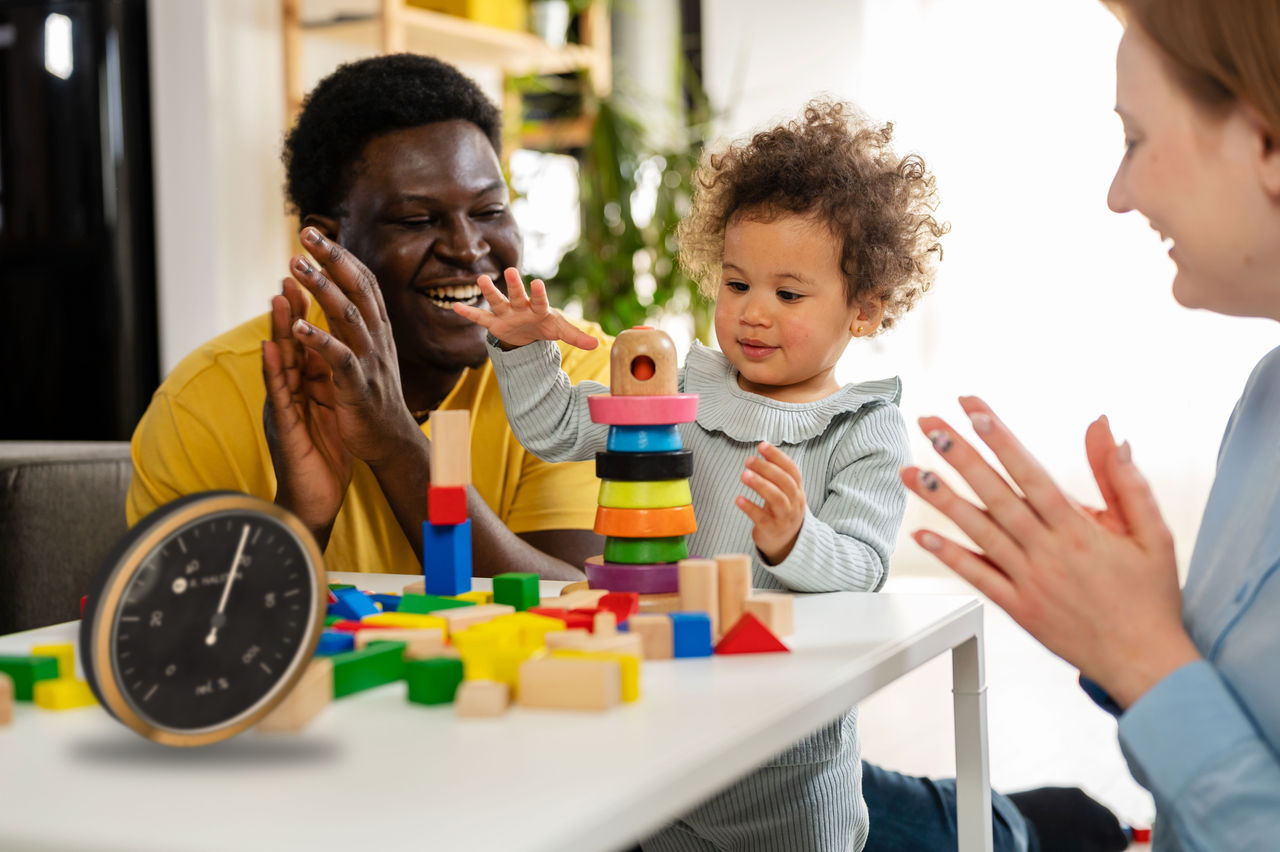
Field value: {"value": 56, "unit": "%"}
